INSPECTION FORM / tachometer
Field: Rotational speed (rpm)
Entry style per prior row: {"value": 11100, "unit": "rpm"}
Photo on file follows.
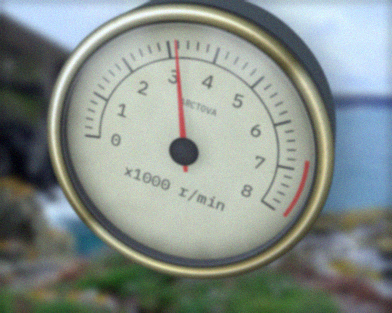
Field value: {"value": 3200, "unit": "rpm"}
